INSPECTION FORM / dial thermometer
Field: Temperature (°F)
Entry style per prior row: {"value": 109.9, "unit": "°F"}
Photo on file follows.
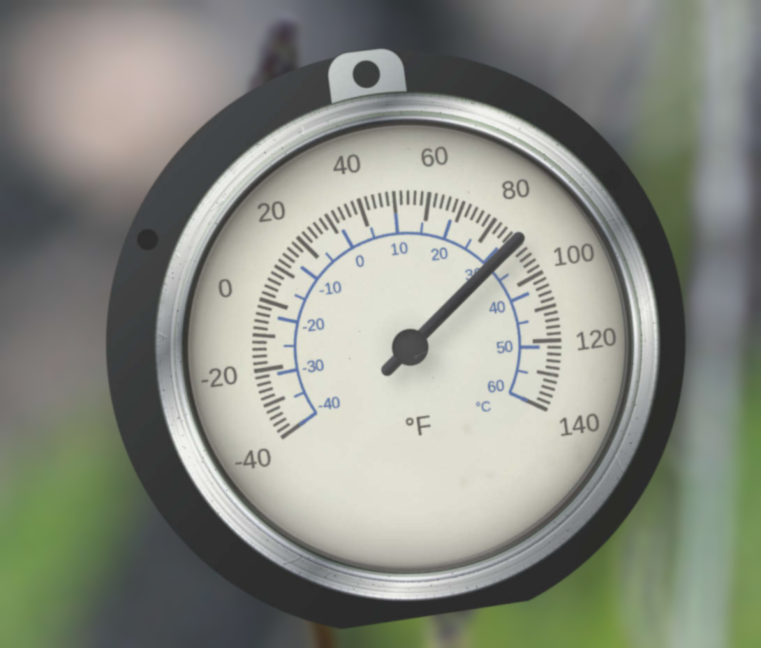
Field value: {"value": 88, "unit": "°F"}
